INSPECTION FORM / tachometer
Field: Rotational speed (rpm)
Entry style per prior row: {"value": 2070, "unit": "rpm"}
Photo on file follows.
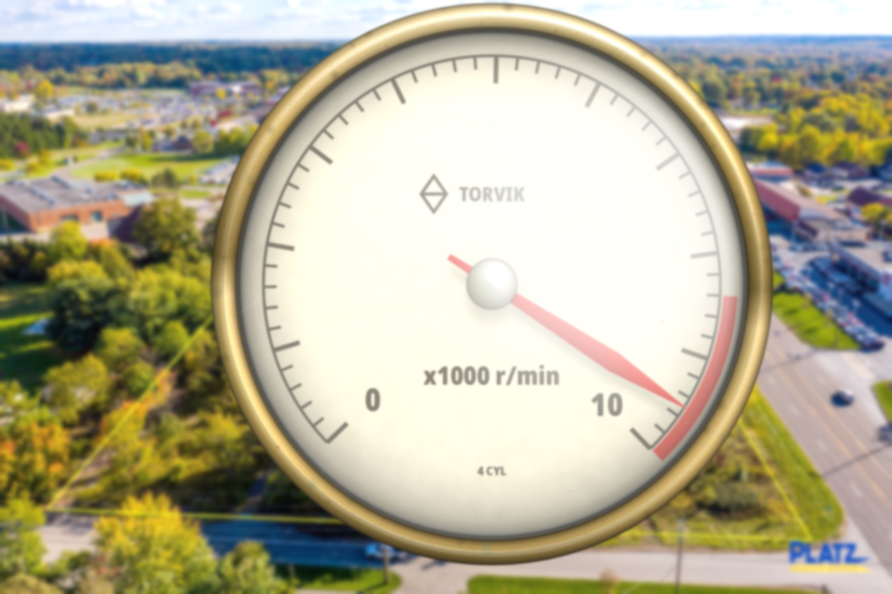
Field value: {"value": 9500, "unit": "rpm"}
